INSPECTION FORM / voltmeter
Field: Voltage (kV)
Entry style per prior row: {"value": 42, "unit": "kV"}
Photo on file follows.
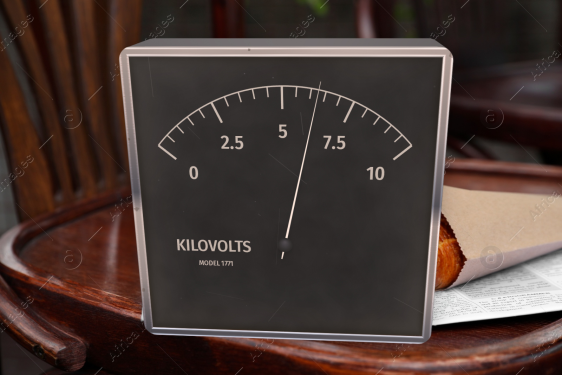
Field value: {"value": 6.25, "unit": "kV"}
